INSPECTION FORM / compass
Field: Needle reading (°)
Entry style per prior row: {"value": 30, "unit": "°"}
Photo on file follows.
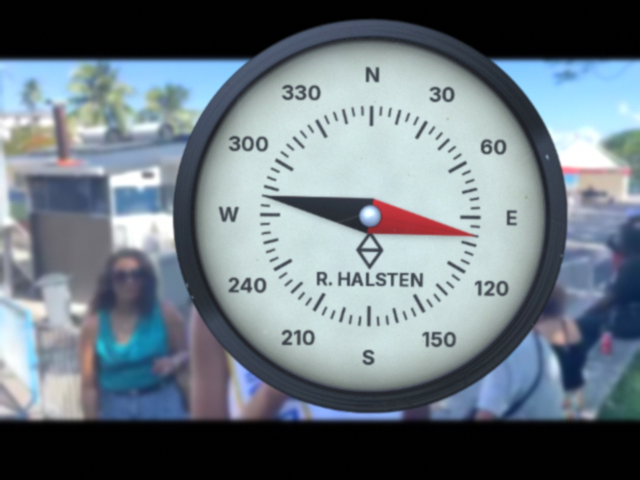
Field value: {"value": 100, "unit": "°"}
